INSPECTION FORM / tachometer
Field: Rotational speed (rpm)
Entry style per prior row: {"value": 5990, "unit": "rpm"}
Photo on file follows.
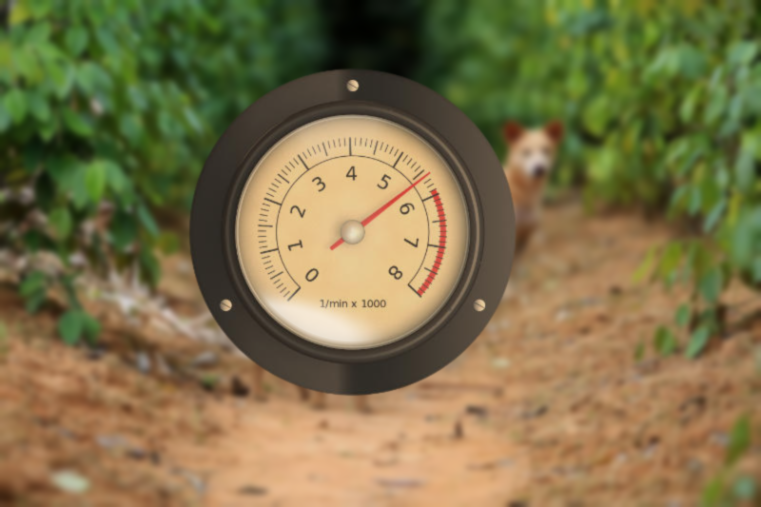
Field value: {"value": 5600, "unit": "rpm"}
